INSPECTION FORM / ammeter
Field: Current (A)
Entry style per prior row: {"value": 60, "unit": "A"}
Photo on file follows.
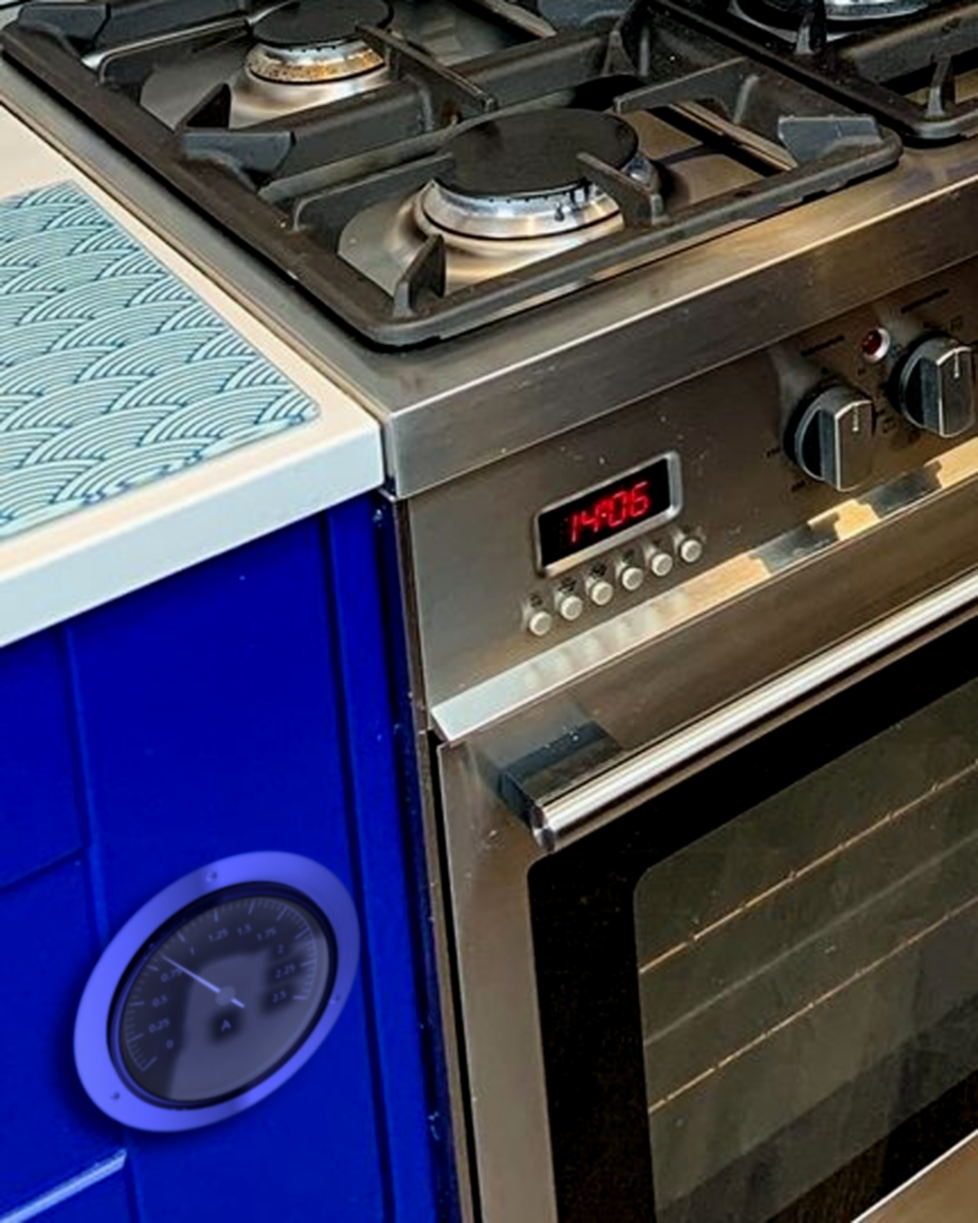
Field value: {"value": 0.85, "unit": "A"}
